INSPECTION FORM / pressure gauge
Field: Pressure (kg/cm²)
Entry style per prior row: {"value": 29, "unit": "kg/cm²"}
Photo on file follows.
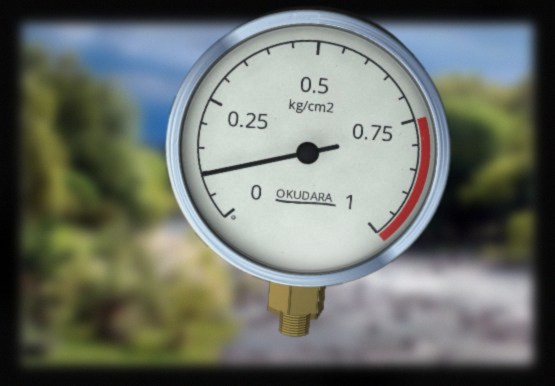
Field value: {"value": 0.1, "unit": "kg/cm²"}
